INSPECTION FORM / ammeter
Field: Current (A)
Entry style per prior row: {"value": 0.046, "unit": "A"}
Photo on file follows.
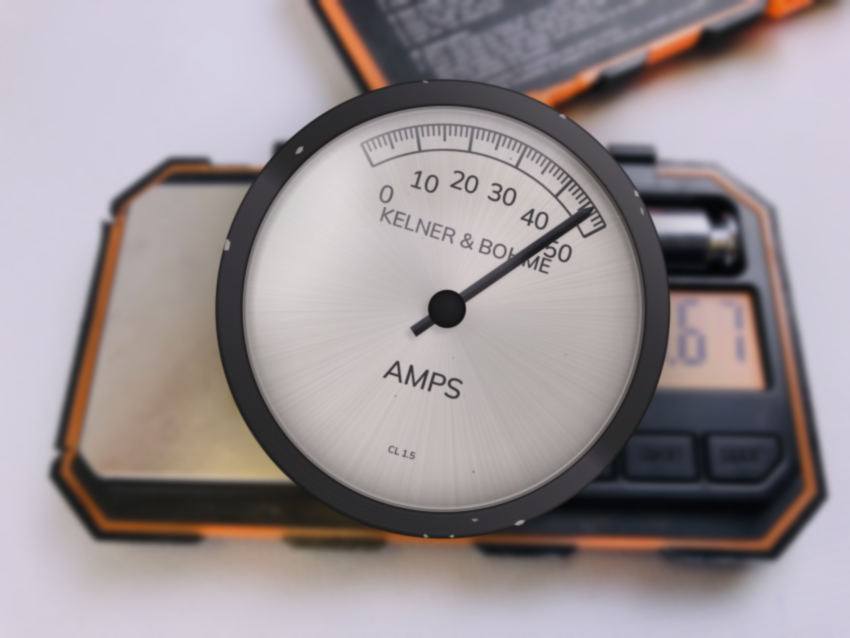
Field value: {"value": 46, "unit": "A"}
